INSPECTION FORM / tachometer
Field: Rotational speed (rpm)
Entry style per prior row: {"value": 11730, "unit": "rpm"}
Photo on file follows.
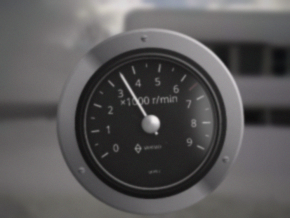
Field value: {"value": 3500, "unit": "rpm"}
